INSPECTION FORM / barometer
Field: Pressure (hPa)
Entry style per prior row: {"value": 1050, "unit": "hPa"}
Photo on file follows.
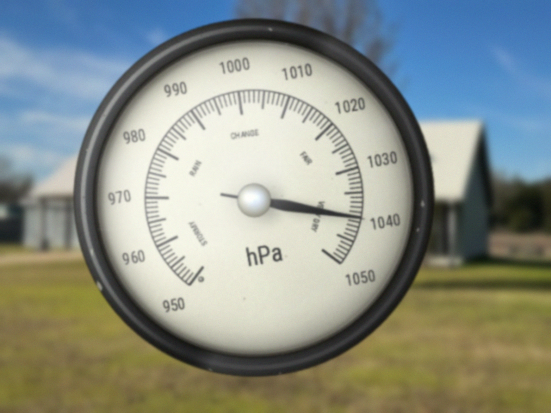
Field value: {"value": 1040, "unit": "hPa"}
